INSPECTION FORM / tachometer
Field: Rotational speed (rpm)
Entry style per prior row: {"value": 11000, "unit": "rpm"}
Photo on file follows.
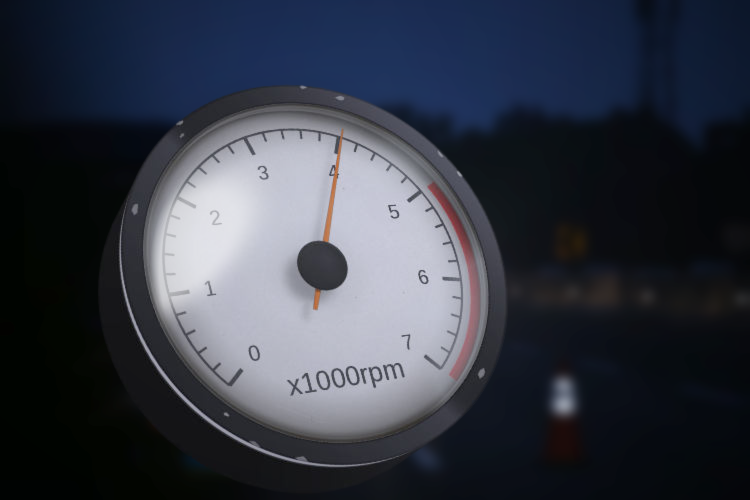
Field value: {"value": 4000, "unit": "rpm"}
